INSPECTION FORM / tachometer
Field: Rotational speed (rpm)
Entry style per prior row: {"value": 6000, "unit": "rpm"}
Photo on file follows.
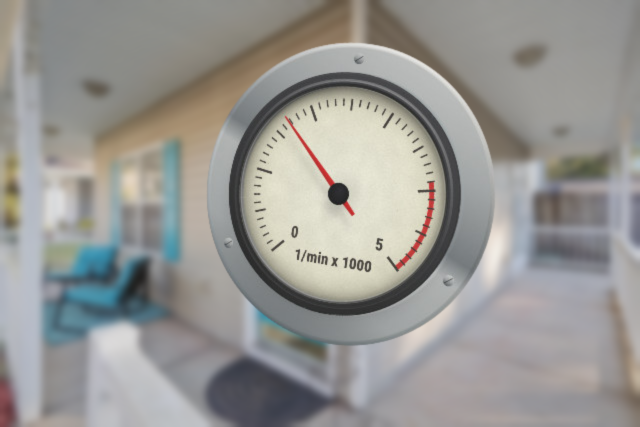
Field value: {"value": 1700, "unit": "rpm"}
